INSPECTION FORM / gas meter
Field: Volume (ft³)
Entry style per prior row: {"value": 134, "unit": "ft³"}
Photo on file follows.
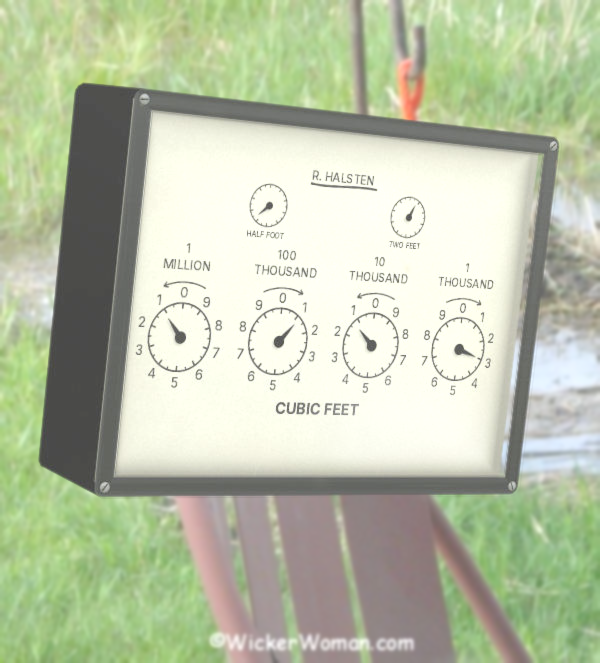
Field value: {"value": 111300, "unit": "ft³"}
